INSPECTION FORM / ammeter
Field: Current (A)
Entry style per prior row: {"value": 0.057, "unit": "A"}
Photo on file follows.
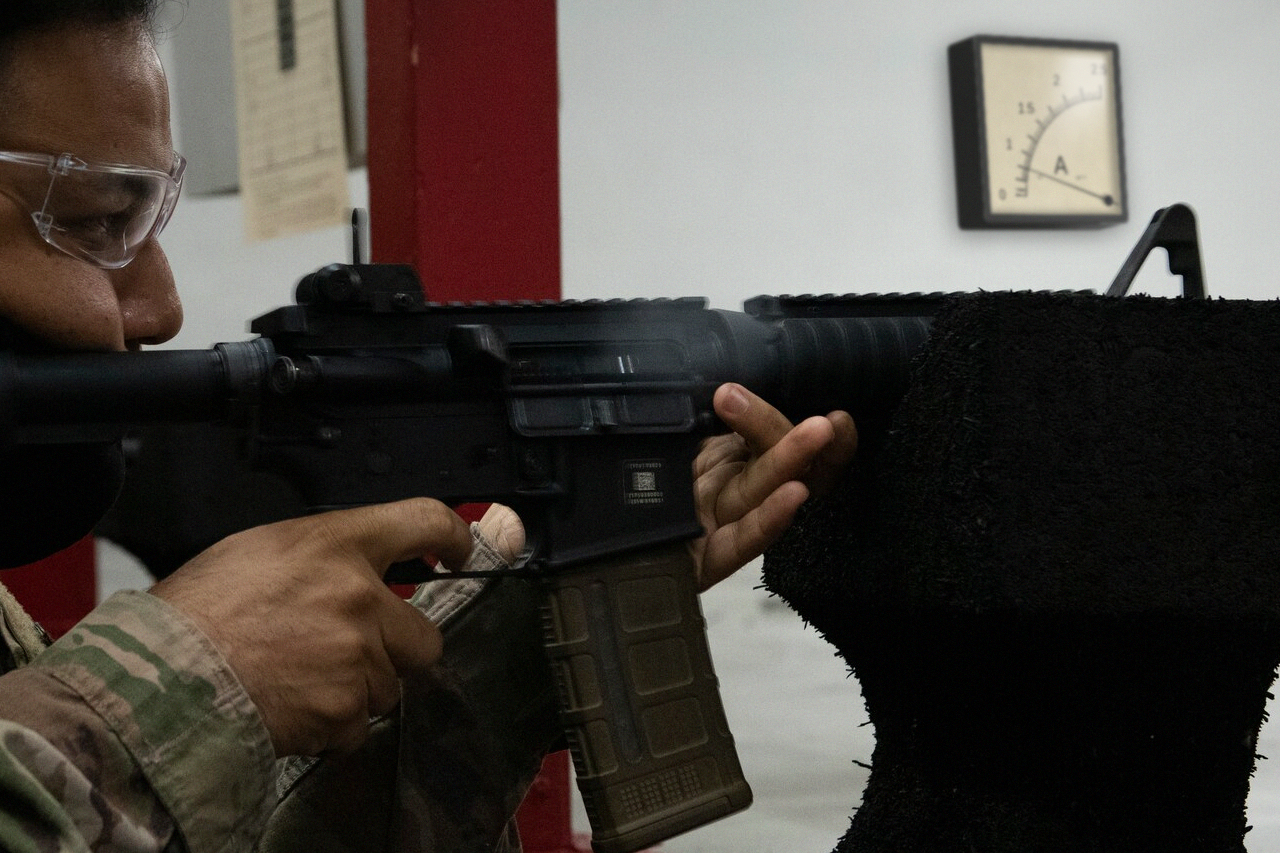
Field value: {"value": 0.75, "unit": "A"}
